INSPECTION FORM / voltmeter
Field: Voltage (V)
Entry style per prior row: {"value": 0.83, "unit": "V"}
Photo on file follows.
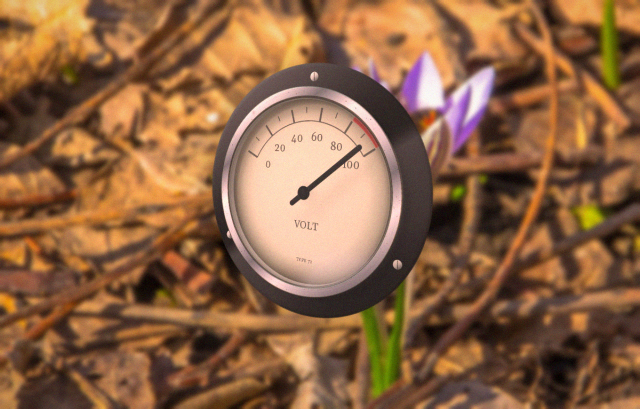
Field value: {"value": 95, "unit": "V"}
